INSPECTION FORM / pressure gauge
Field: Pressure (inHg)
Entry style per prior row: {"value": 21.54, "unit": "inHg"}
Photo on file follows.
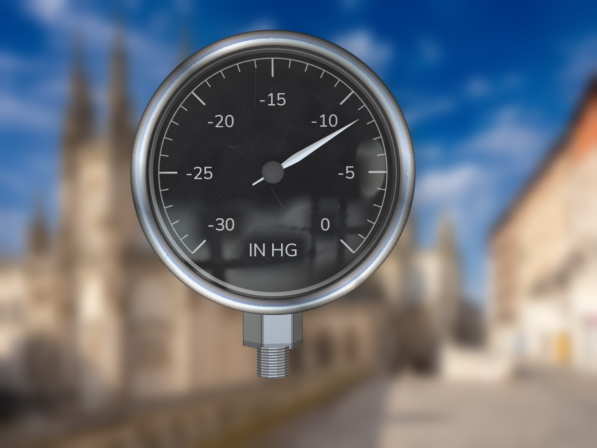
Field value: {"value": -8.5, "unit": "inHg"}
